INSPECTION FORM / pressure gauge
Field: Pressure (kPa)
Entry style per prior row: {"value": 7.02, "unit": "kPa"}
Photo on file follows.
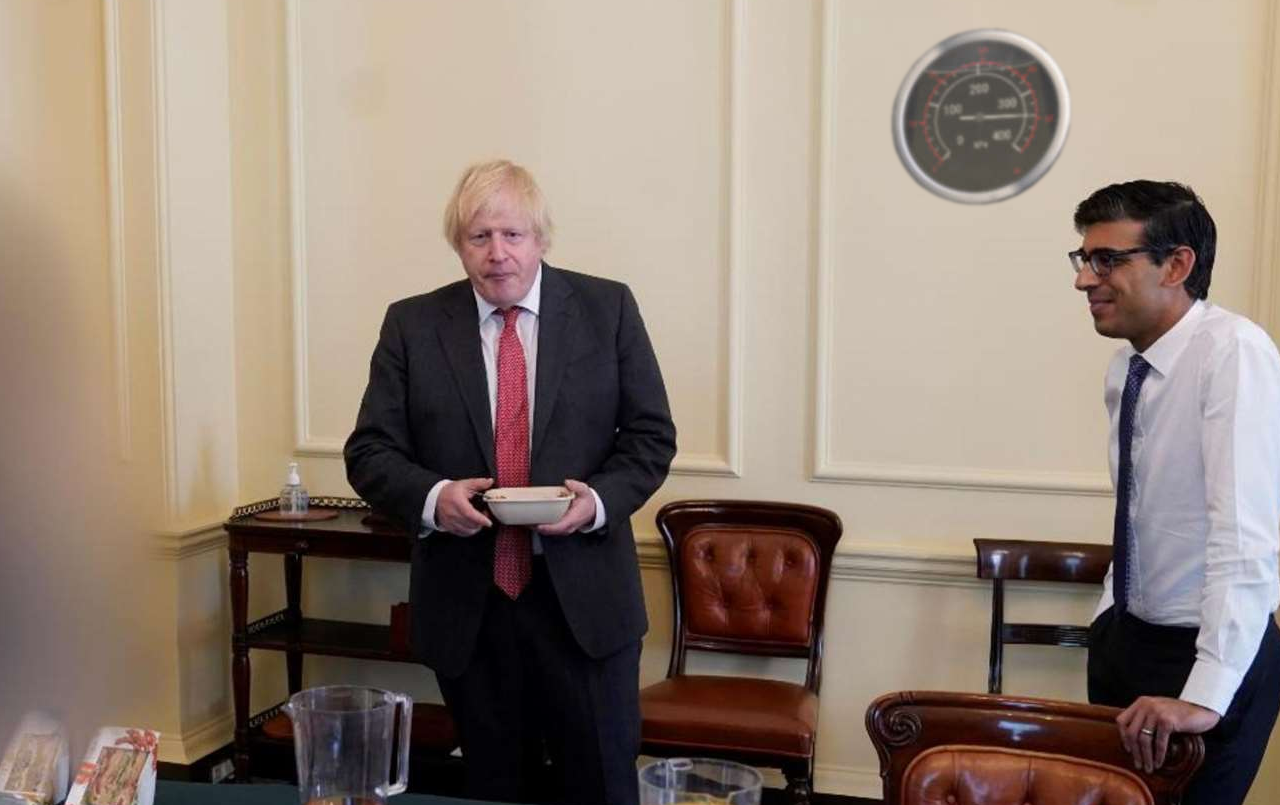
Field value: {"value": 340, "unit": "kPa"}
